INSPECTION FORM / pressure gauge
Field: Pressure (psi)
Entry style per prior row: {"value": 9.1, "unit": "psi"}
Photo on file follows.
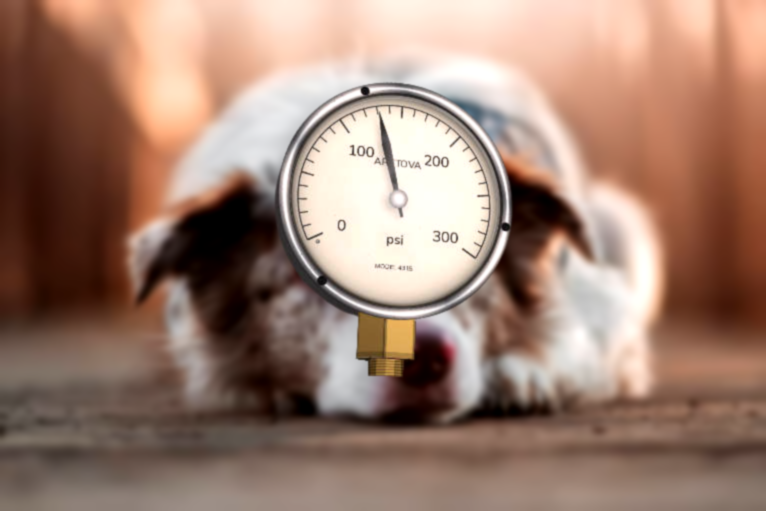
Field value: {"value": 130, "unit": "psi"}
